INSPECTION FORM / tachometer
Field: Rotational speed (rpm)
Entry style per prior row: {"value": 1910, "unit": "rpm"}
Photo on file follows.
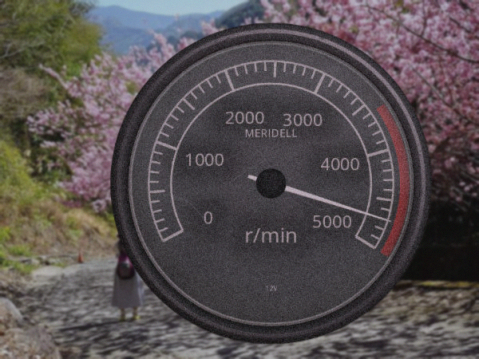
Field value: {"value": 4700, "unit": "rpm"}
